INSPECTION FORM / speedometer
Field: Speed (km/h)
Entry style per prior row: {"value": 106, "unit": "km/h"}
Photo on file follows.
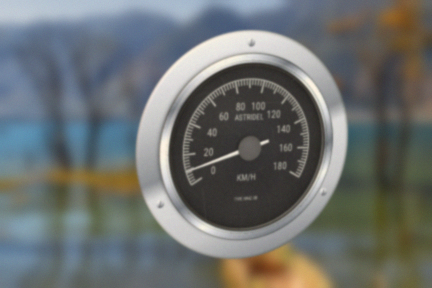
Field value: {"value": 10, "unit": "km/h"}
